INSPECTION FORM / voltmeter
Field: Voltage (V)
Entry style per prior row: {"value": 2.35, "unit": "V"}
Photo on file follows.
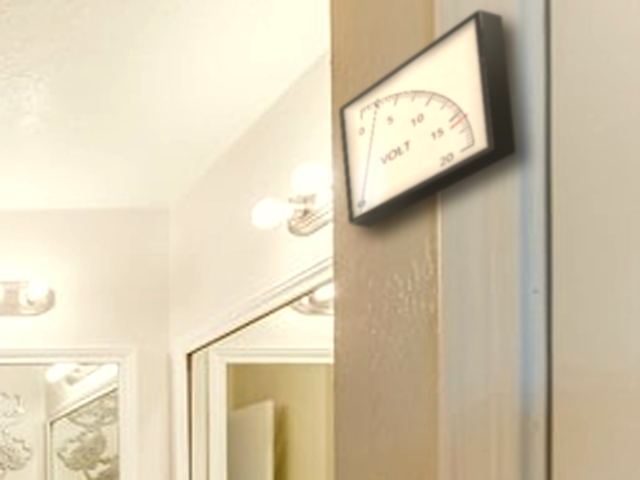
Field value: {"value": 2.5, "unit": "V"}
